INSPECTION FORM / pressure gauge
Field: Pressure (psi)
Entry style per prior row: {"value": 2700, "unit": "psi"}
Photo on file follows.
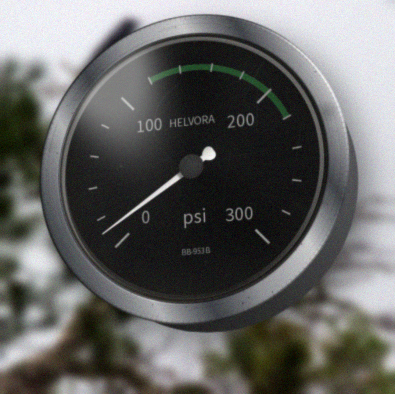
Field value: {"value": 10, "unit": "psi"}
